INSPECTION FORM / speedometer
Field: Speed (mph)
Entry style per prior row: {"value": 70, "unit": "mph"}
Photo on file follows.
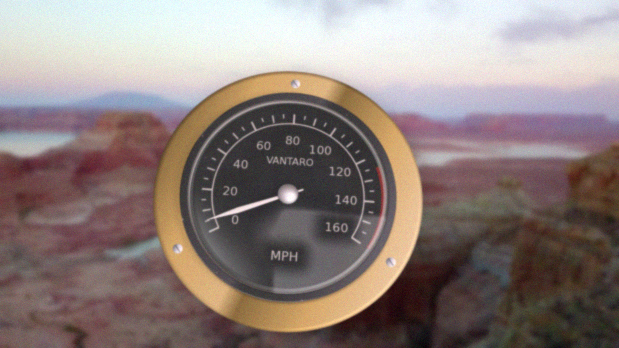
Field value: {"value": 5, "unit": "mph"}
